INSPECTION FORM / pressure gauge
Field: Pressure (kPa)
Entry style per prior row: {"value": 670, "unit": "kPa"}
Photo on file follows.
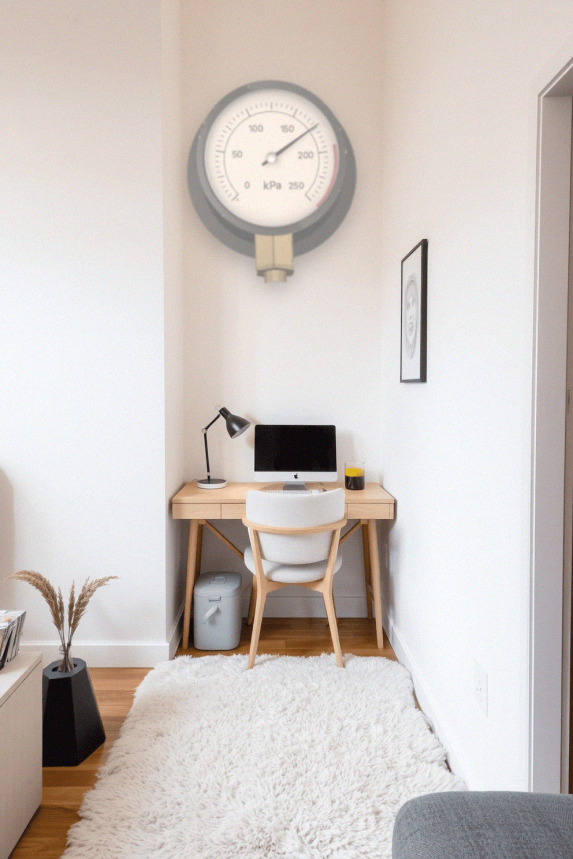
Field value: {"value": 175, "unit": "kPa"}
